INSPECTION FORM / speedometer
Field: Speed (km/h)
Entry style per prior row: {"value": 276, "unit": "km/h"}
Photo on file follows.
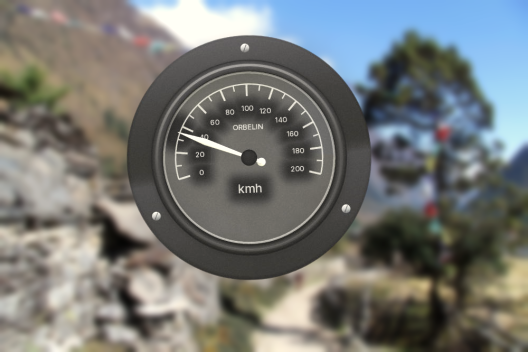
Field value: {"value": 35, "unit": "km/h"}
